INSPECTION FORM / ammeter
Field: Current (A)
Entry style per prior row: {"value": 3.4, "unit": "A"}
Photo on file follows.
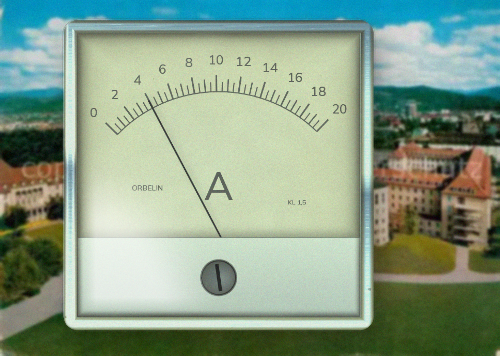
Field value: {"value": 4, "unit": "A"}
